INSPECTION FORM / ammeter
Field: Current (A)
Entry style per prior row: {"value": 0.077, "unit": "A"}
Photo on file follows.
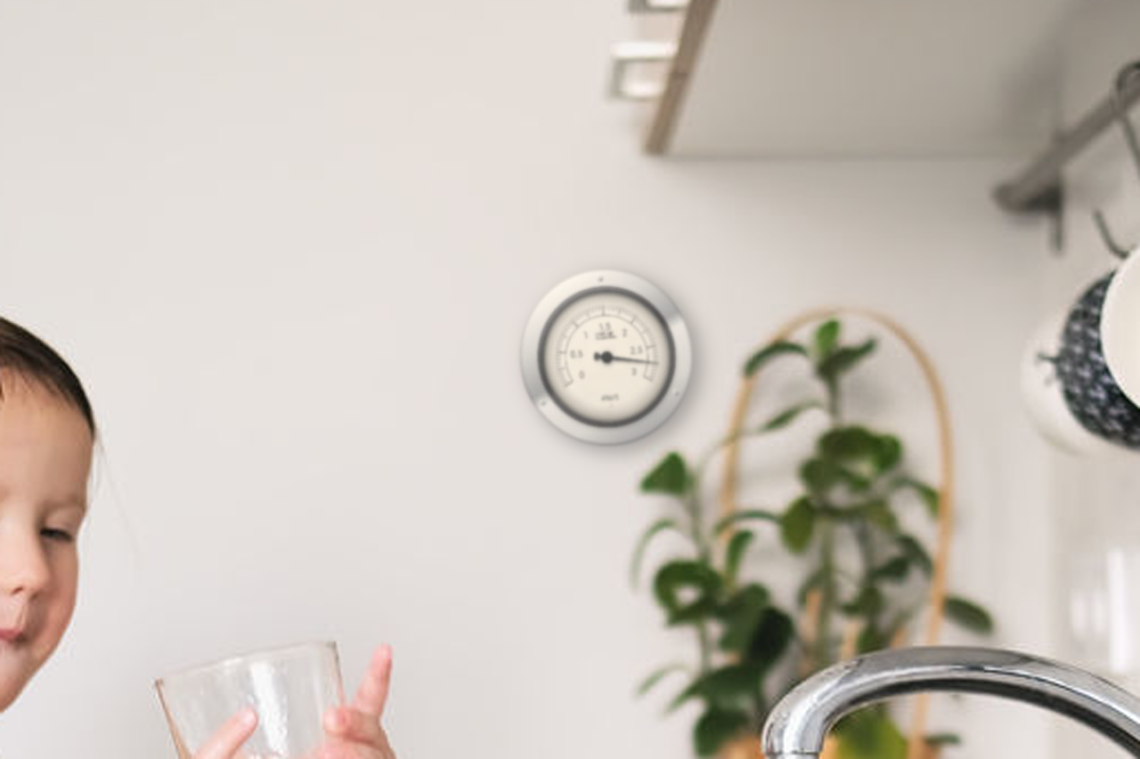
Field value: {"value": 2.75, "unit": "A"}
